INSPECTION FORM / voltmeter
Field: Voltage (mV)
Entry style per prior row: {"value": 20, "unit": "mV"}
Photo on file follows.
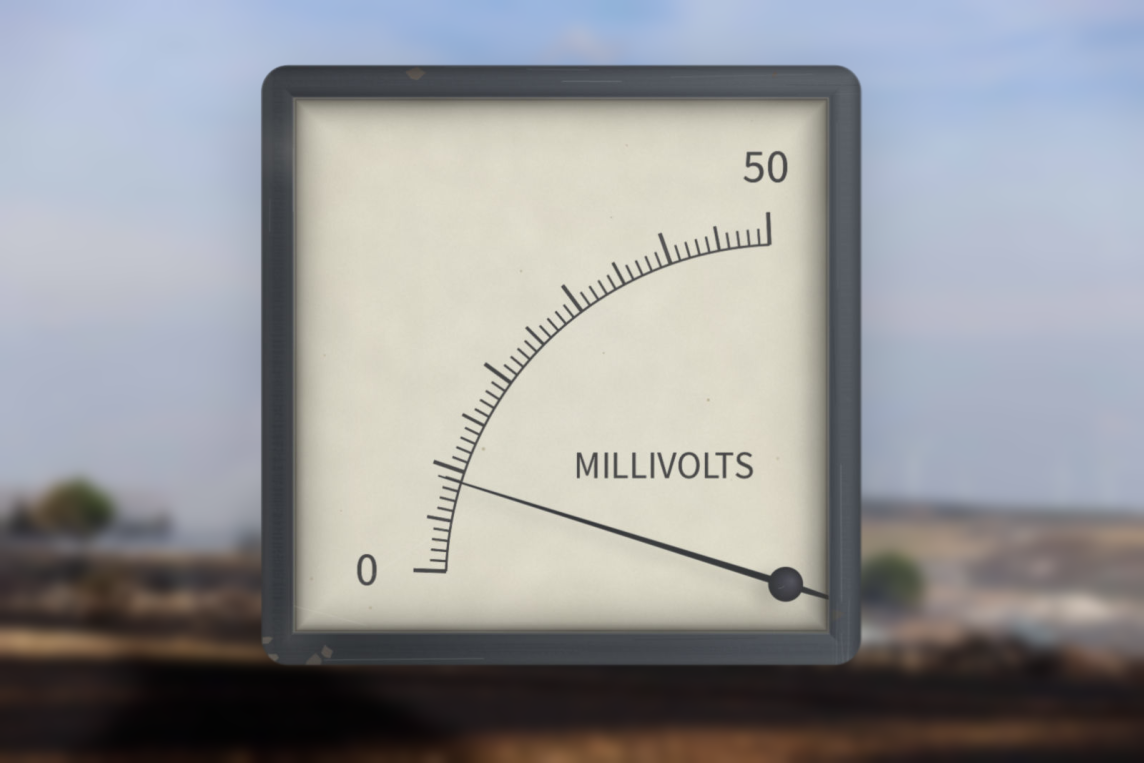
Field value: {"value": 9, "unit": "mV"}
